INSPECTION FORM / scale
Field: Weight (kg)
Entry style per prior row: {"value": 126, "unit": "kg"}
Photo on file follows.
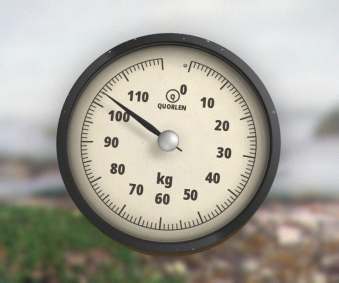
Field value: {"value": 103, "unit": "kg"}
